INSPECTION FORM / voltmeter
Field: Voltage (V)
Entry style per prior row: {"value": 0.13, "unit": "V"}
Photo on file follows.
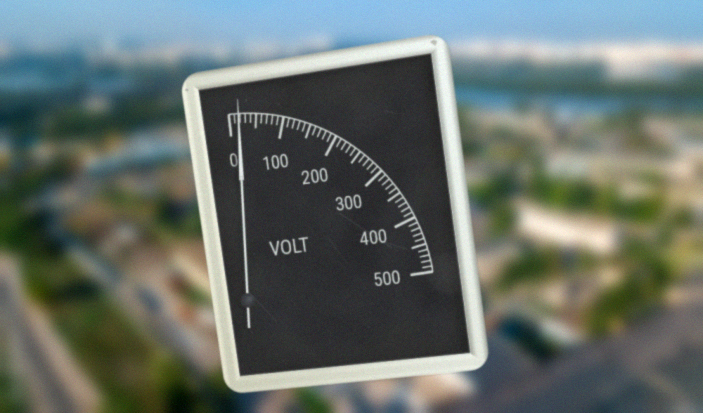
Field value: {"value": 20, "unit": "V"}
